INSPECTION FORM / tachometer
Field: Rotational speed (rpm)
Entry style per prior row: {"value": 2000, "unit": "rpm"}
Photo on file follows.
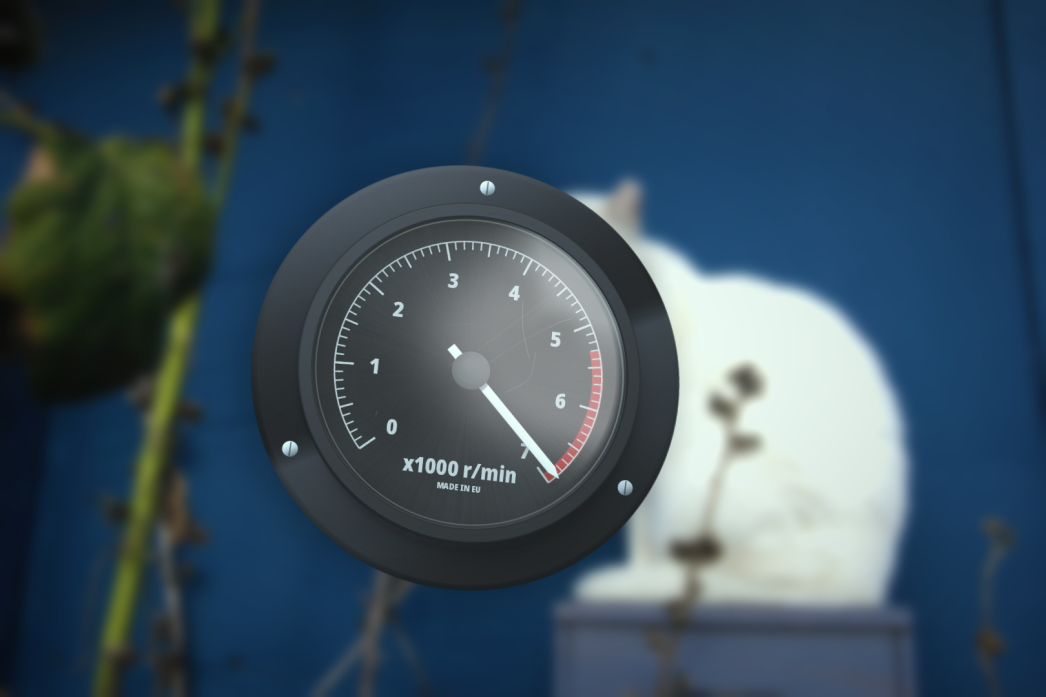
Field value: {"value": 6900, "unit": "rpm"}
